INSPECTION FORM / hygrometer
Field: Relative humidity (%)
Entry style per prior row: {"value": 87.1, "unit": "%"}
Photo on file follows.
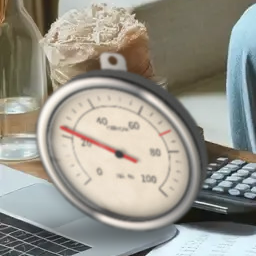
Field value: {"value": 24, "unit": "%"}
